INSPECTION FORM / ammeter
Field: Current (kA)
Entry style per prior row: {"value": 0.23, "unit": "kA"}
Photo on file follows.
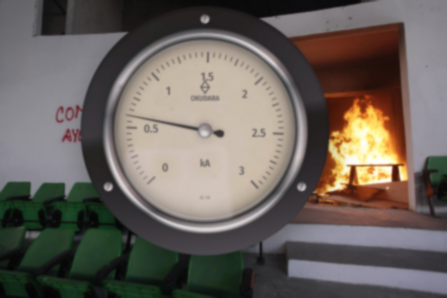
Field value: {"value": 0.6, "unit": "kA"}
